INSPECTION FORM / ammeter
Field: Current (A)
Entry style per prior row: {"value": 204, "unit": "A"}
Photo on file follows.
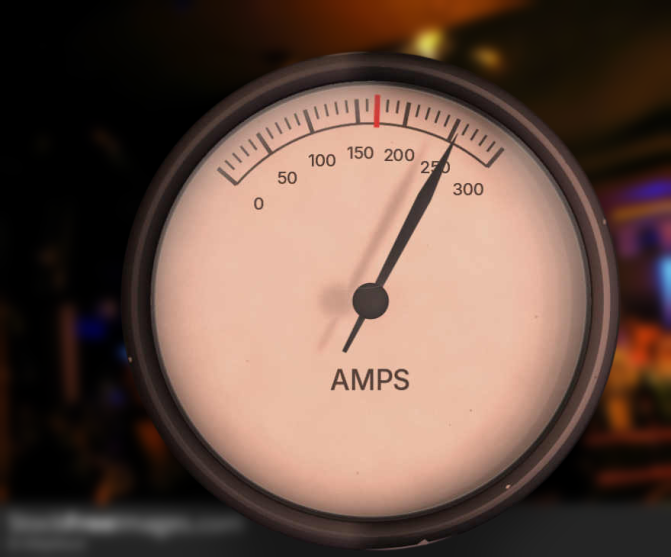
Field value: {"value": 255, "unit": "A"}
